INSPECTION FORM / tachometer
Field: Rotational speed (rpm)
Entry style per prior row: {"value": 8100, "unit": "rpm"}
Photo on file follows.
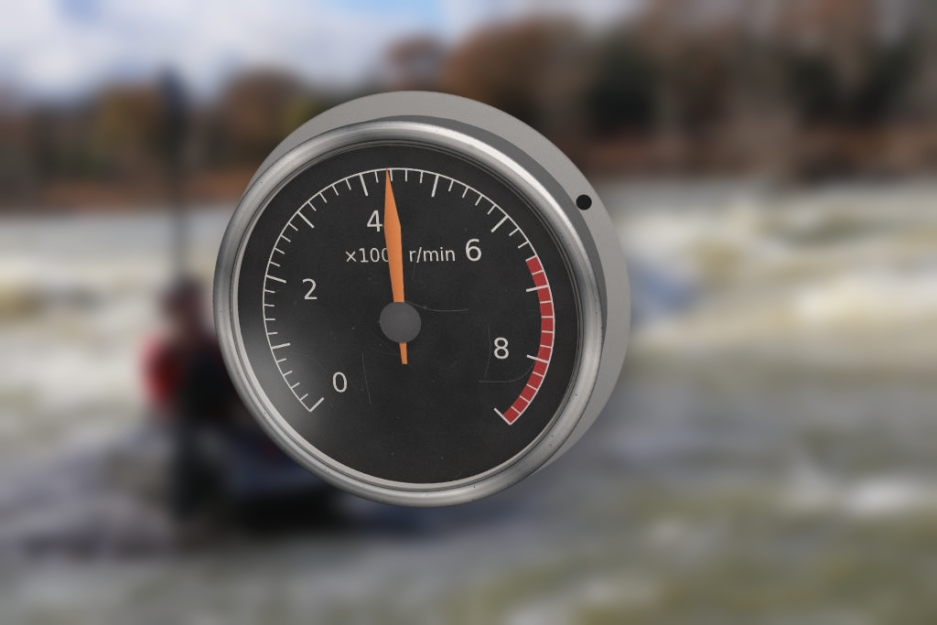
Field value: {"value": 4400, "unit": "rpm"}
